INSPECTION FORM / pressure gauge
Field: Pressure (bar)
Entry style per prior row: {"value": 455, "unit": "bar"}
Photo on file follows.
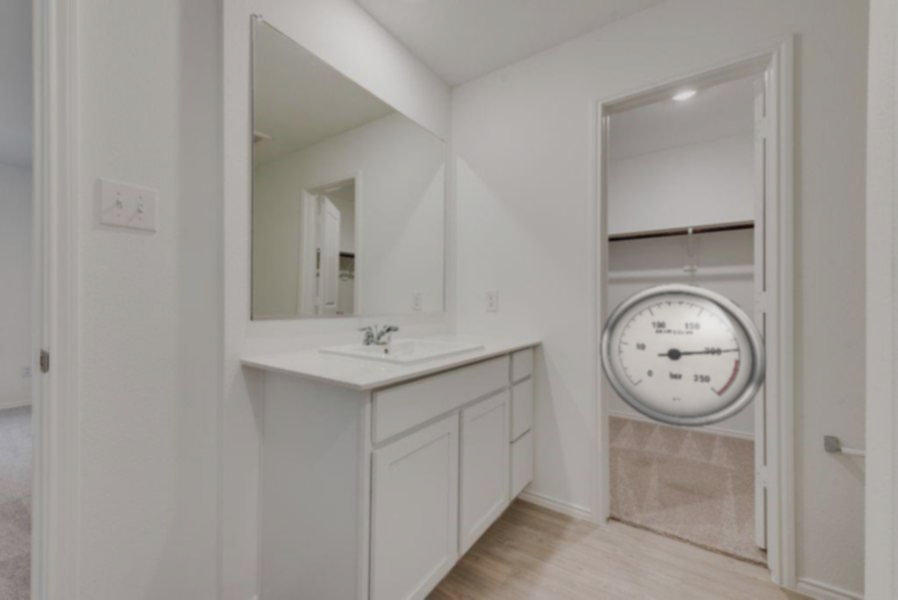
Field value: {"value": 200, "unit": "bar"}
